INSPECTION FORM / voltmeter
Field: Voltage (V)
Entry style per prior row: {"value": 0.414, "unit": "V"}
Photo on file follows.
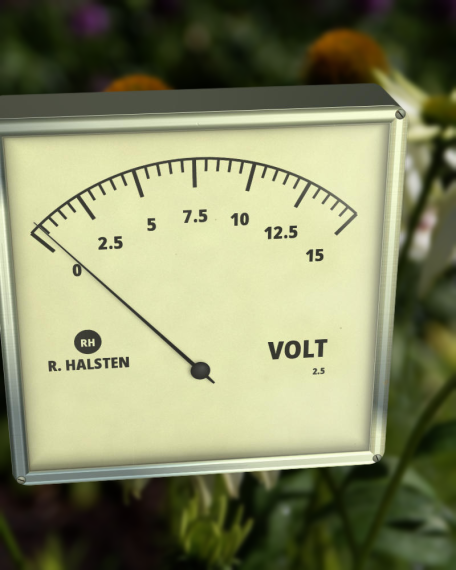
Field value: {"value": 0.5, "unit": "V"}
